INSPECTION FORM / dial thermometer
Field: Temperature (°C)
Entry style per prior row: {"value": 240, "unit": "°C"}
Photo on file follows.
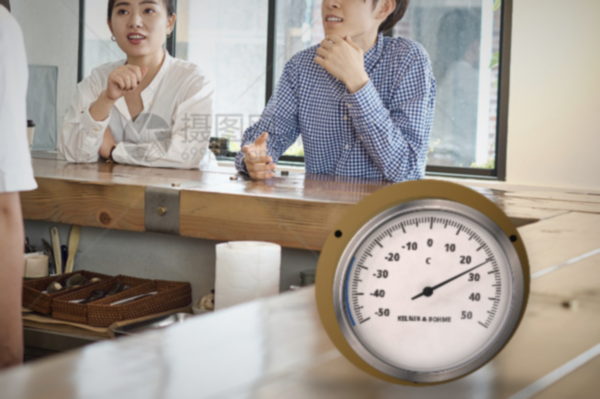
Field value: {"value": 25, "unit": "°C"}
